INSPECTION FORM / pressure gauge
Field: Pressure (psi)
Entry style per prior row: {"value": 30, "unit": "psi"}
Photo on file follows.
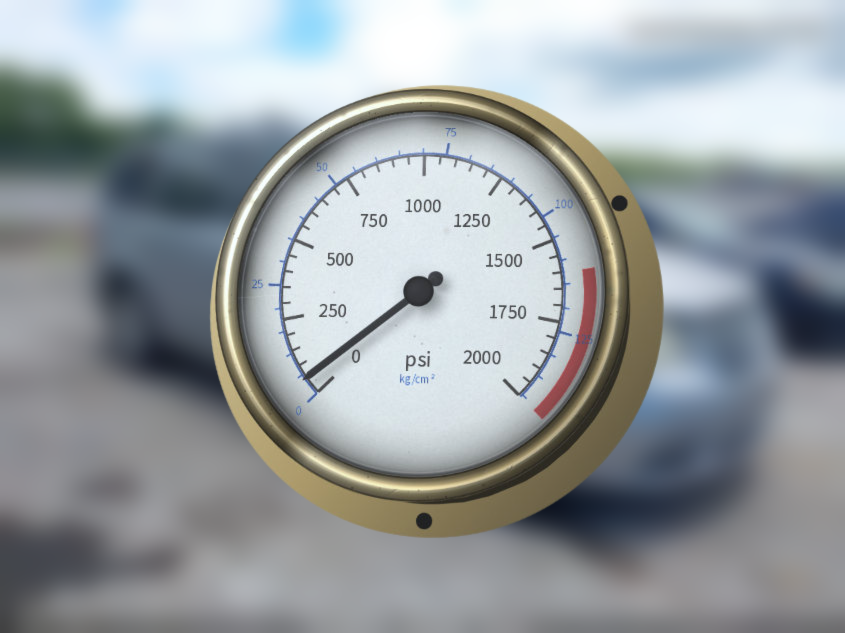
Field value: {"value": 50, "unit": "psi"}
